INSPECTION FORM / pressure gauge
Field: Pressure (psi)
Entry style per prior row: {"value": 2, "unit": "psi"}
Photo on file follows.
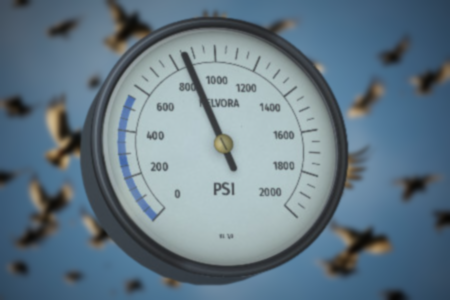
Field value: {"value": 850, "unit": "psi"}
